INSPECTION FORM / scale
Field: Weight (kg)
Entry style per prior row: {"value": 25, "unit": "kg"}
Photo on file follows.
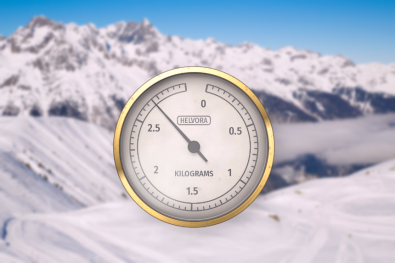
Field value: {"value": 2.7, "unit": "kg"}
